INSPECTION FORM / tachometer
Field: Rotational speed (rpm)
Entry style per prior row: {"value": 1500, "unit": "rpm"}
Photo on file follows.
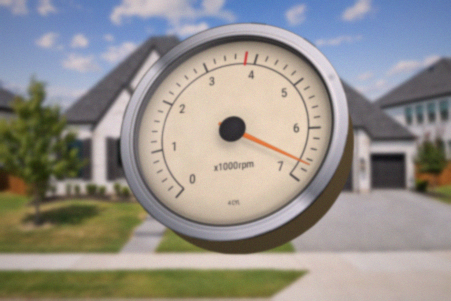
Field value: {"value": 6700, "unit": "rpm"}
